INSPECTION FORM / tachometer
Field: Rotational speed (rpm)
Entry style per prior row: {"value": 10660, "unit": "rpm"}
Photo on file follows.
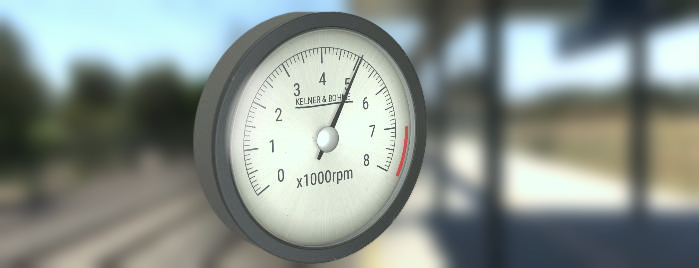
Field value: {"value": 5000, "unit": "rpm"}
